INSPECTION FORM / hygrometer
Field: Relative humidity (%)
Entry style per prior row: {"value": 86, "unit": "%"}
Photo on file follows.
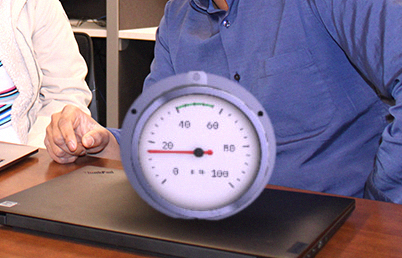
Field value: {"value": 16, "unit": "%"}
